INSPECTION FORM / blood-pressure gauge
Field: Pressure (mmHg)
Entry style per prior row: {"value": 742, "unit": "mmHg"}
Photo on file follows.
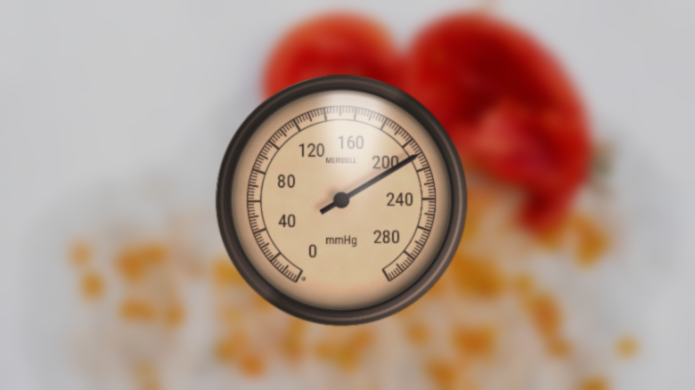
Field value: {"value": 210, "unit": "mmHg"}
